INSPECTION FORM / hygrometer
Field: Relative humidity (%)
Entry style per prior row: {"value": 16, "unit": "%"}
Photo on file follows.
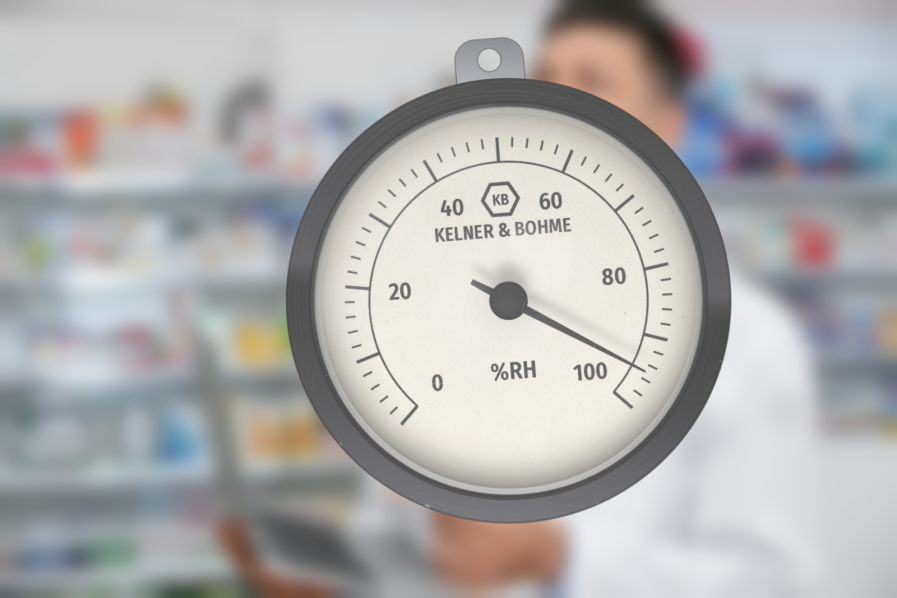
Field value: {"value": 95, "unit": "%"}
